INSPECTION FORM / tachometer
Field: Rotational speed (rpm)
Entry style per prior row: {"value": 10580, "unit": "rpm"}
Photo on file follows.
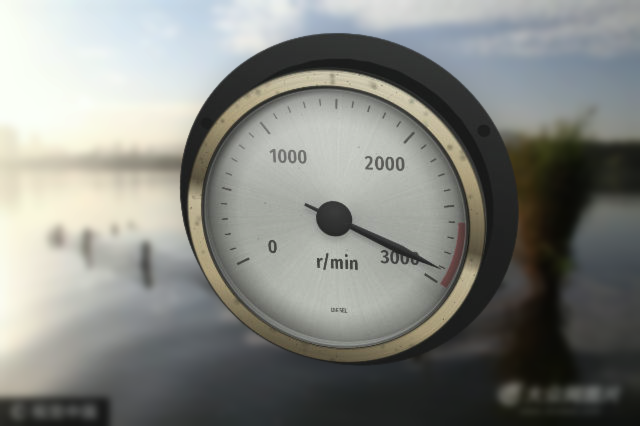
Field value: {"value": 2900, "unit": "rpm"}
